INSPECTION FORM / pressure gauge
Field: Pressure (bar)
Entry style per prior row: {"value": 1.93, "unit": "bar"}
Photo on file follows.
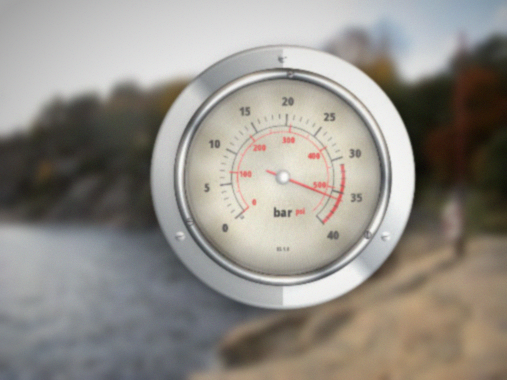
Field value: {"value": 36, "unit": "bar"}
